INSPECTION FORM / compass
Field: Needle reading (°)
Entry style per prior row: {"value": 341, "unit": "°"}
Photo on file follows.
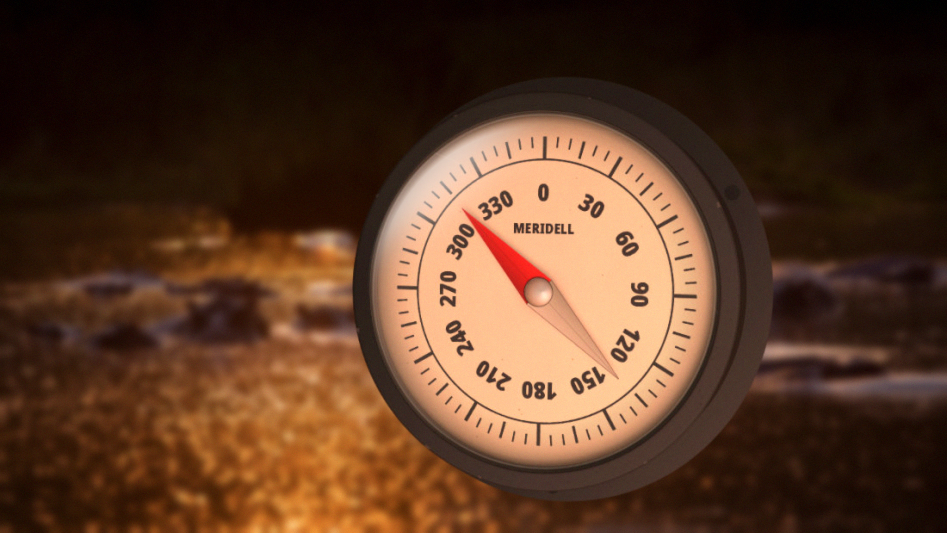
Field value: {"value": 315, "unit": "°"}
